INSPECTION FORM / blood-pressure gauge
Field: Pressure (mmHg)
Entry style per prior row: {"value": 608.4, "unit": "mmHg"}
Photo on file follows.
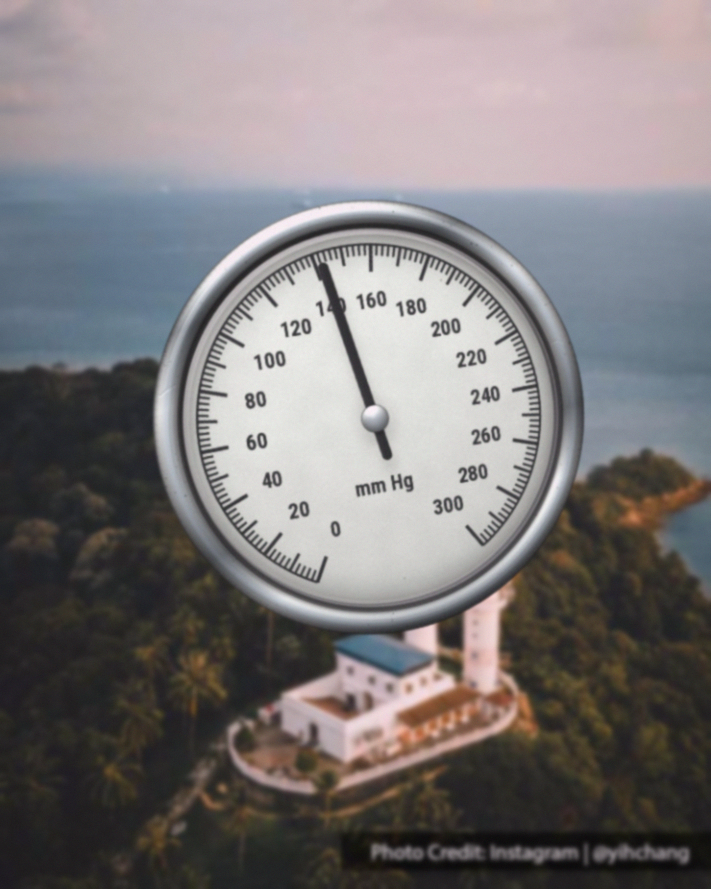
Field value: {"value": 142, "unit": "mmHg"}
